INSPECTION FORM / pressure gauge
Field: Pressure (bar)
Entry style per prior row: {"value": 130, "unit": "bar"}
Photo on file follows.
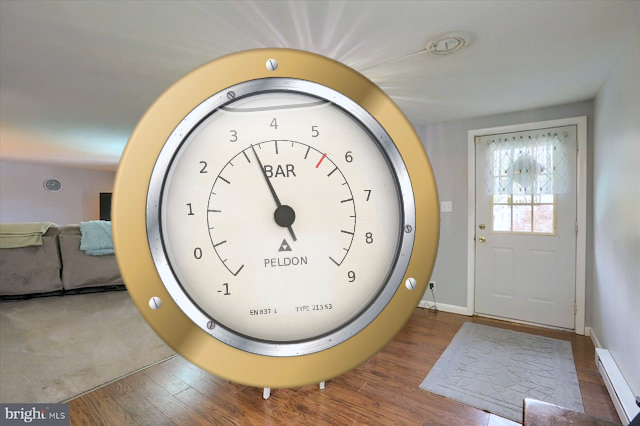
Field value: {"value": 3.25, "unit": "bar"}
